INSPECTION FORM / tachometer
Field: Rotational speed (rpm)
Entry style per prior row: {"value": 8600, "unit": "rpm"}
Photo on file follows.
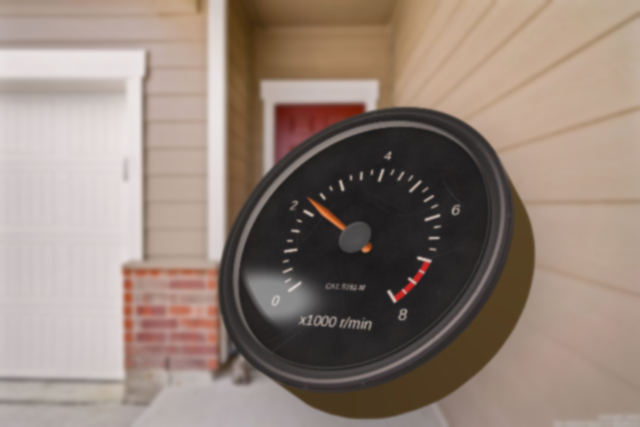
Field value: {"value": 2250, "unit": "rpm"}
